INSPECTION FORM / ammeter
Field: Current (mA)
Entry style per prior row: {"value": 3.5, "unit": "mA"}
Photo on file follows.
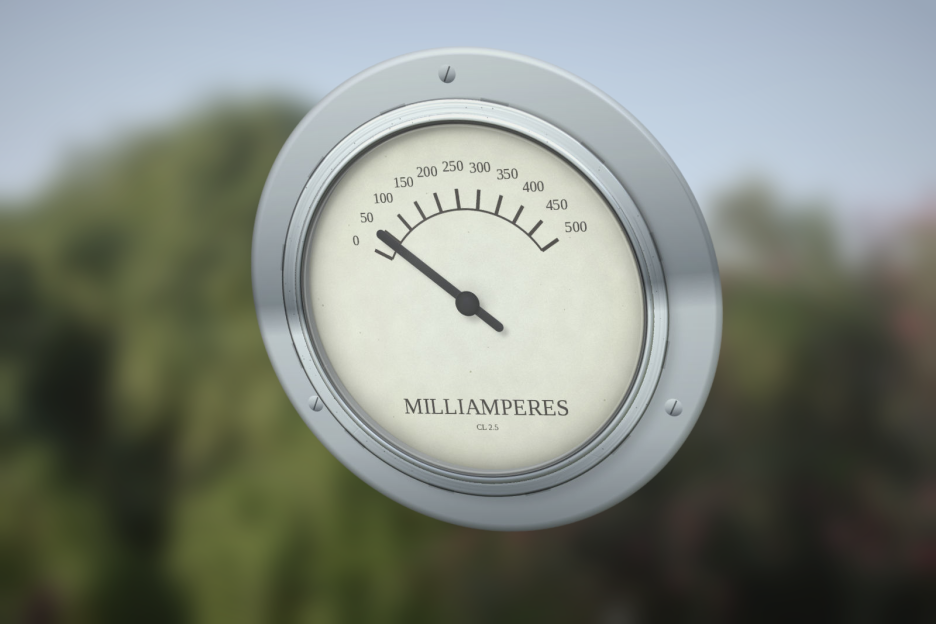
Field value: {"value": 50, "unit": "mA"}
